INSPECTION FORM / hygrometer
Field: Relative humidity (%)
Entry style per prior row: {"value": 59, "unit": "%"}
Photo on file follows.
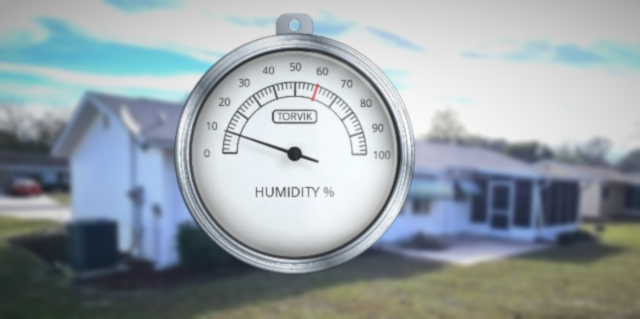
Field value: {"value": 10, "unit": "%"}
